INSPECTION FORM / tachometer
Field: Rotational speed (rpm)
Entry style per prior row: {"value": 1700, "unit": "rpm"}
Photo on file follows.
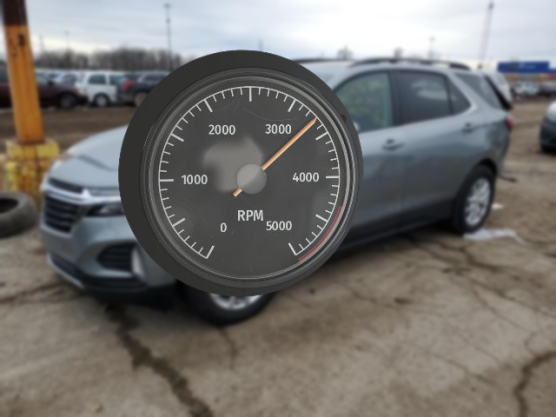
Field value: {"value": 3300, "unit": "rpm"}
